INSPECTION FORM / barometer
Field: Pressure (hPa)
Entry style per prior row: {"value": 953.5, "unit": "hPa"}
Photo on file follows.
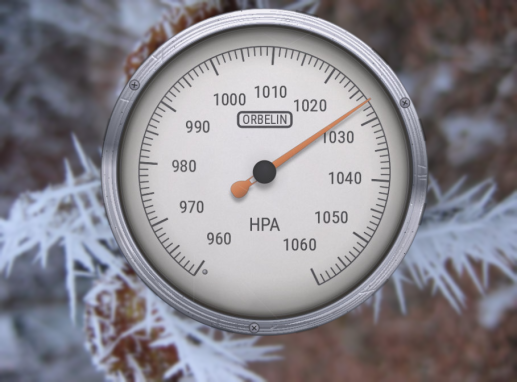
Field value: {"value": 1027, "unit": "hPa"}
